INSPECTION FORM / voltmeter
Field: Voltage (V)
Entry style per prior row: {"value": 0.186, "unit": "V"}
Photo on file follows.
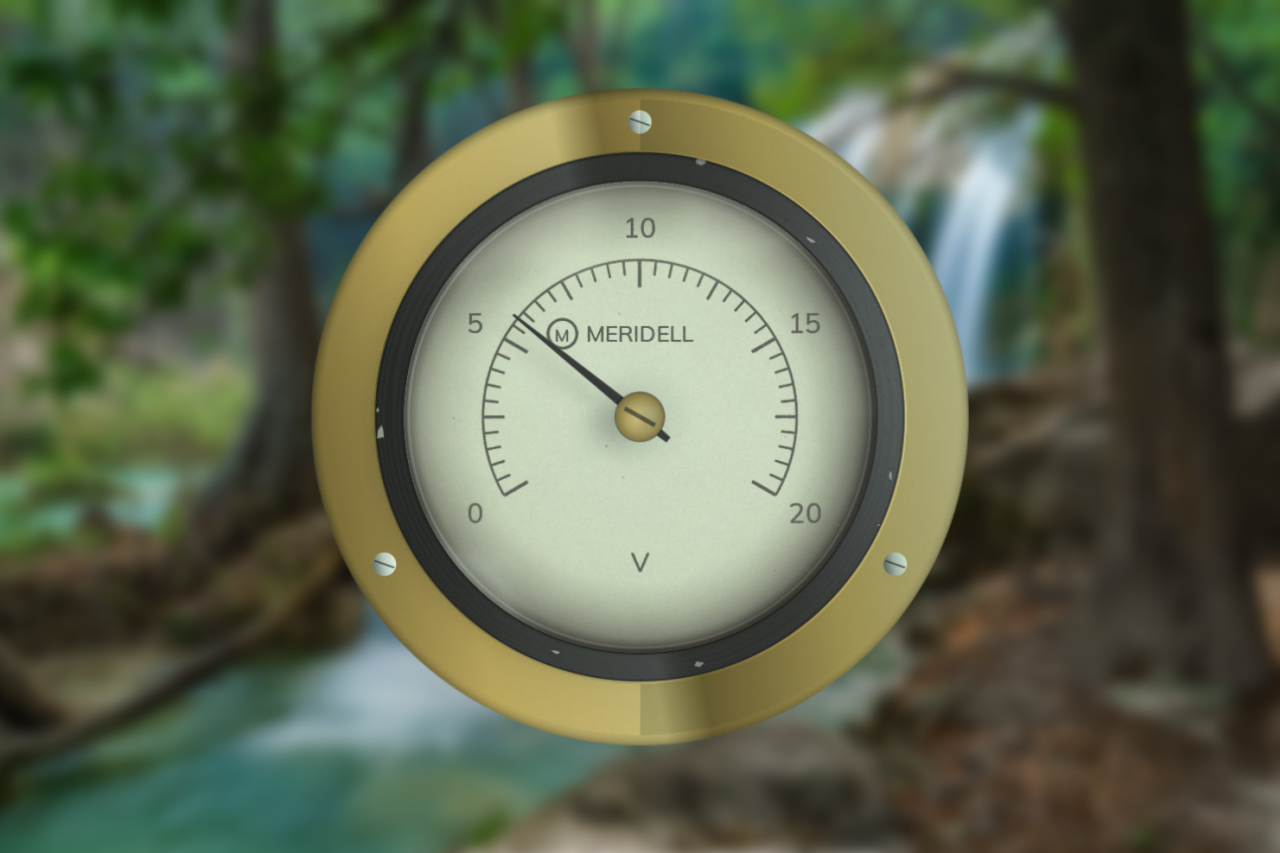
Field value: {"value": 5.75, "unit": "V"}
